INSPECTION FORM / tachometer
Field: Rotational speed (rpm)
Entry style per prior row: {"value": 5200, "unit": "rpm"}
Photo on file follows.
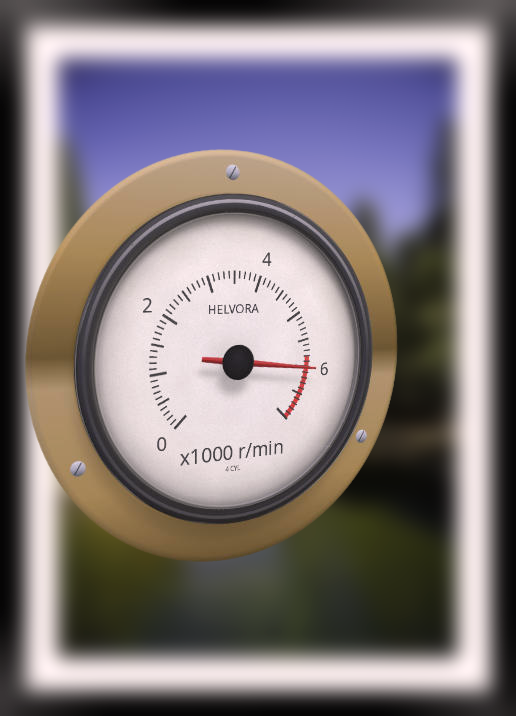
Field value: {"value": 6000, "unit": "rpm"}
